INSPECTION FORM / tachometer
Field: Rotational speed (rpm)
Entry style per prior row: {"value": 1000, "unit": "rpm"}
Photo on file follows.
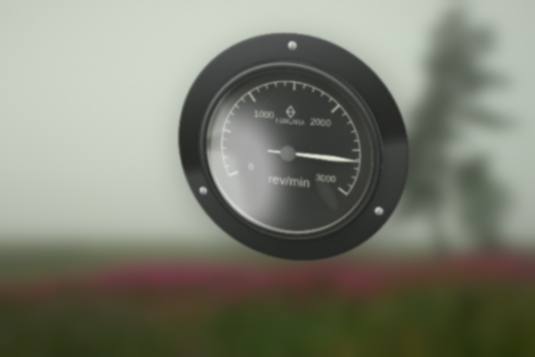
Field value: {"value": 2600, "unit": "rpm"}
